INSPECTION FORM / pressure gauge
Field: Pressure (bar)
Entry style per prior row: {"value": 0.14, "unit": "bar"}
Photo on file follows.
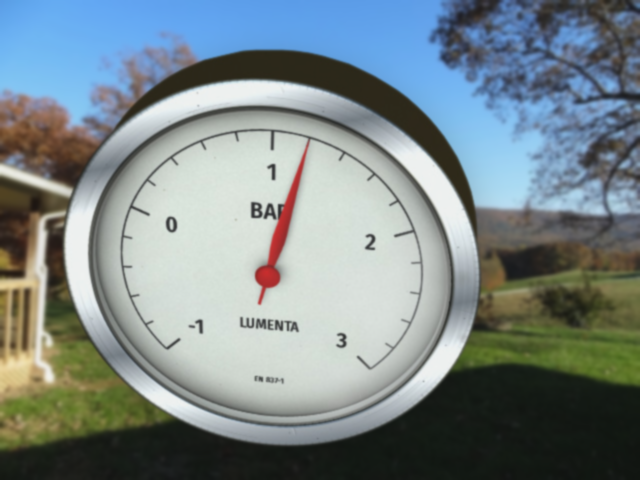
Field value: {"value": 1.2, "unit": "bar"}
